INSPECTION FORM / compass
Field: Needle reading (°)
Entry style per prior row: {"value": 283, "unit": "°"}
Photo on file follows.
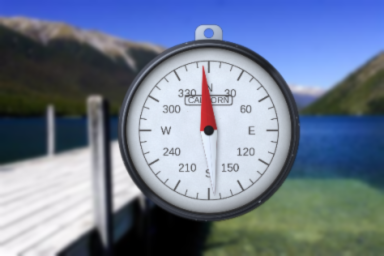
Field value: {"value": 355, "unit": "°"}
